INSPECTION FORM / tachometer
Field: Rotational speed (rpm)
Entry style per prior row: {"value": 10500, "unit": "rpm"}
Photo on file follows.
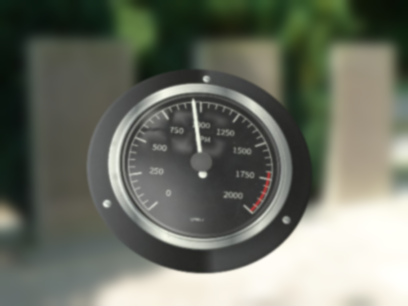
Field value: {"value": 950, "unit": "rpm"}
